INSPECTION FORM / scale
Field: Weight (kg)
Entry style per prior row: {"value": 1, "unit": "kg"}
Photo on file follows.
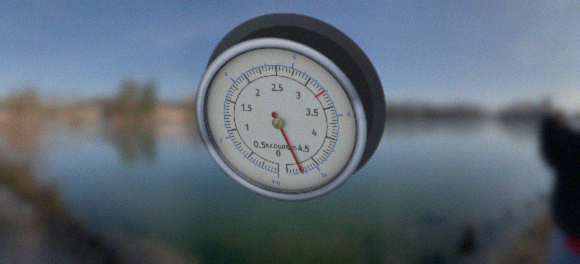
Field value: {"value": 4.75, "unit": "kg"}
